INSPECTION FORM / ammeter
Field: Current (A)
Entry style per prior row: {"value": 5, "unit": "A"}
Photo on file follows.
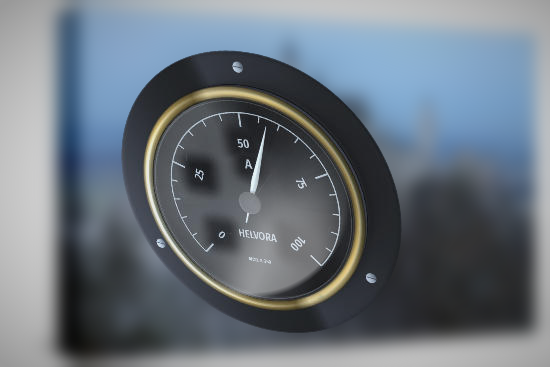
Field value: {"value": 57.5, "unit": "A"}
